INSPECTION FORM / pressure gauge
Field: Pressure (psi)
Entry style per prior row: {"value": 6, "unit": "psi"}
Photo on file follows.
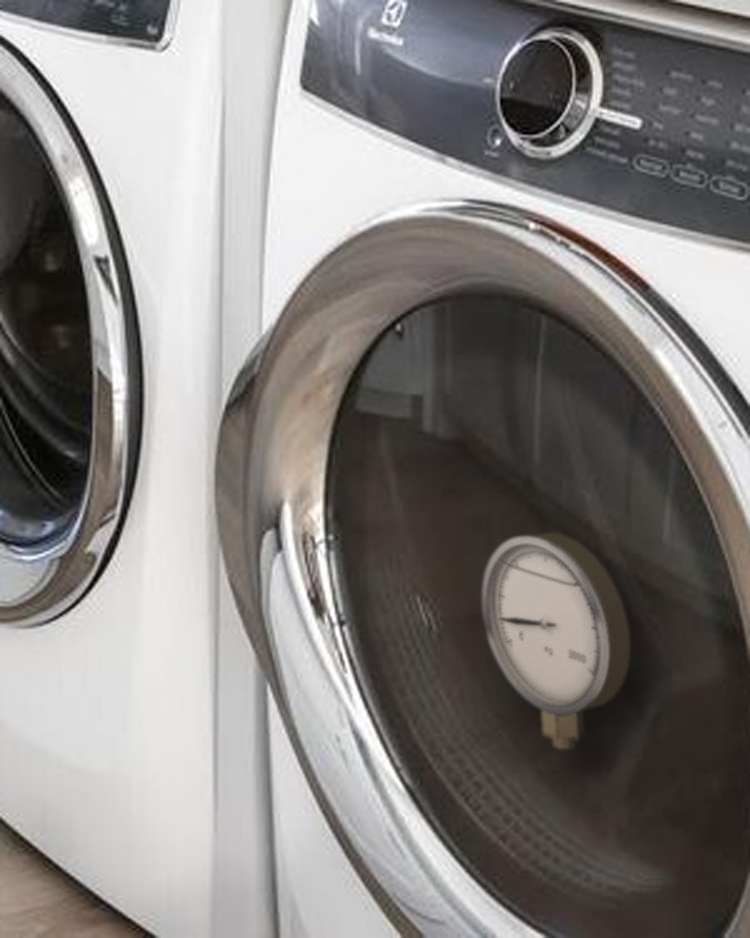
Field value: {"value": 250, "unit": "psi"}
